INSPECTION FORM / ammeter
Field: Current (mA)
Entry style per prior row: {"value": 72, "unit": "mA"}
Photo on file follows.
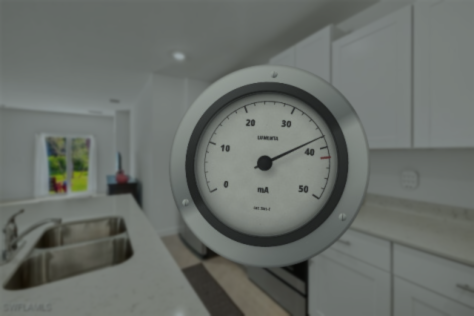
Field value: {"value": 38, "unit": "mA"}
